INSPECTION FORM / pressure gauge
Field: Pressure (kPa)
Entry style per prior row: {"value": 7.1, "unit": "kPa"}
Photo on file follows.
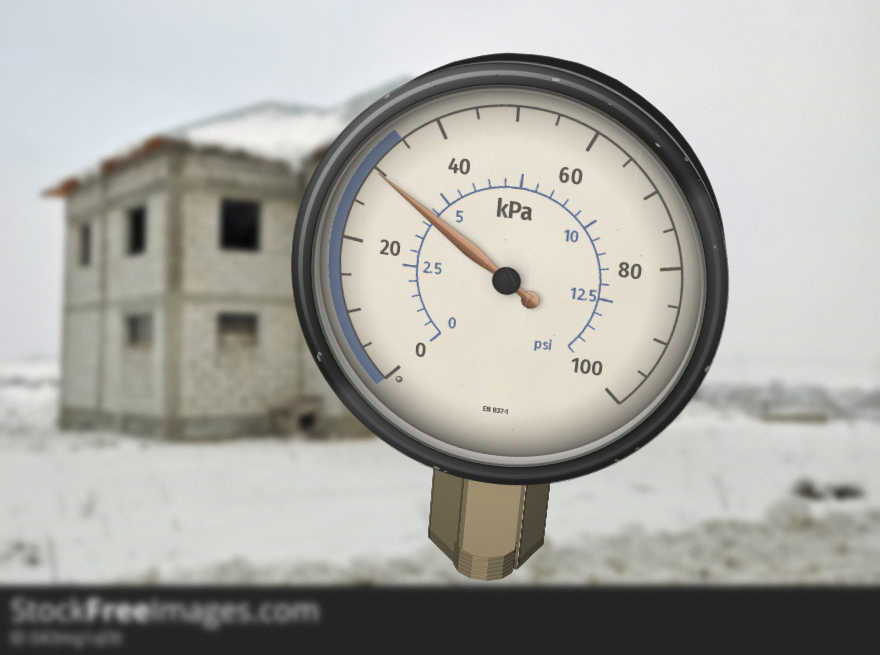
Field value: {"value": 30, "unit": "kPa"}
